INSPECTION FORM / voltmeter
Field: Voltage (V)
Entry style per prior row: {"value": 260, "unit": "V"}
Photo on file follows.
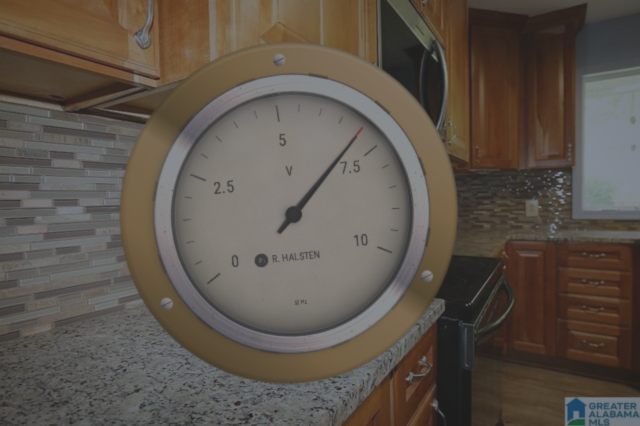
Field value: {"value": 7, "unit": "V"}
